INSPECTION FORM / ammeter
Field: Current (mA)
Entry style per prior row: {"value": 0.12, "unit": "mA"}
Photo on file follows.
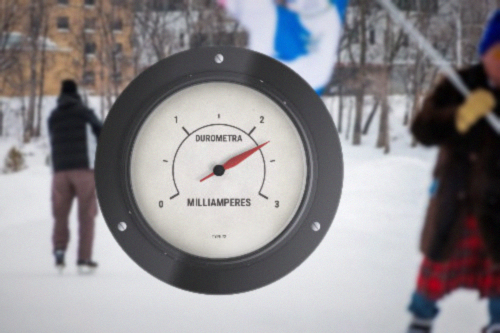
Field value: {"value": 2.25, "unit": "mA"}
